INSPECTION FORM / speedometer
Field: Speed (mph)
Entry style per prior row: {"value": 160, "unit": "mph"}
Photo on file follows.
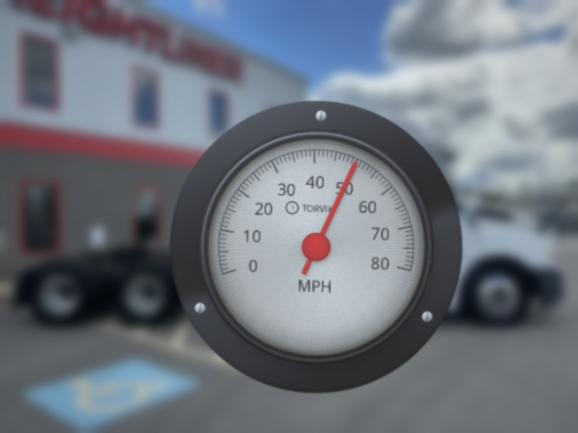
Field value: {"value": 50, "unit": "mph"}
